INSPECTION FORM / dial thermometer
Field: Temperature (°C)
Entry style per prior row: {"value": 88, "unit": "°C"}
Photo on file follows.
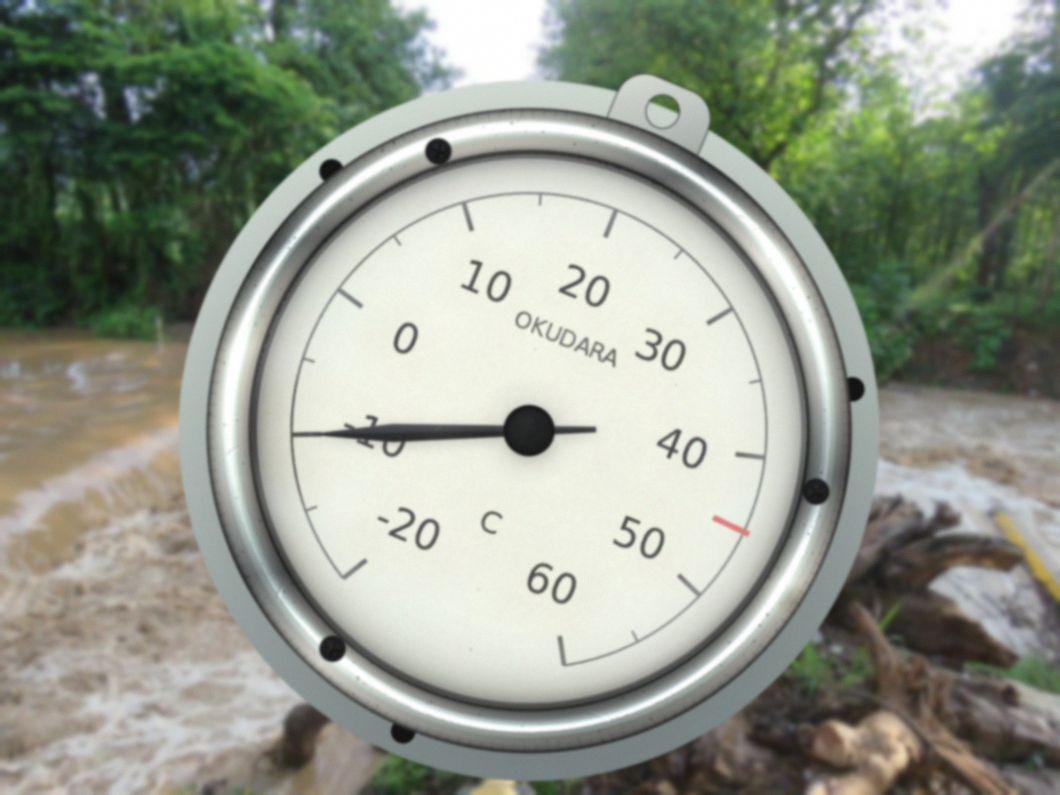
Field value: {"value": -10, "unit": "°C"}
